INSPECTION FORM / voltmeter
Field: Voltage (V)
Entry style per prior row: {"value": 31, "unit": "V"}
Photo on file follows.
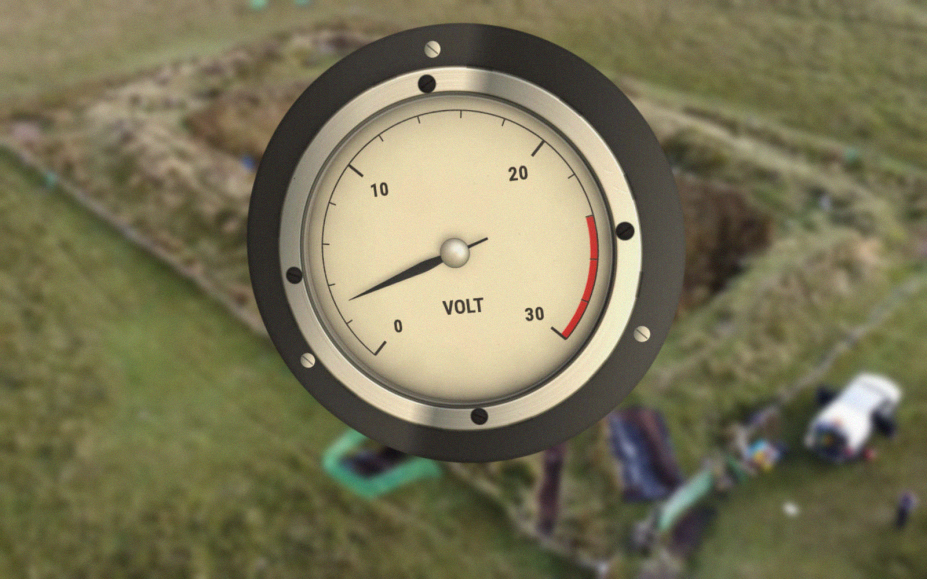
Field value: {"value": 3, "unit": "V"}
